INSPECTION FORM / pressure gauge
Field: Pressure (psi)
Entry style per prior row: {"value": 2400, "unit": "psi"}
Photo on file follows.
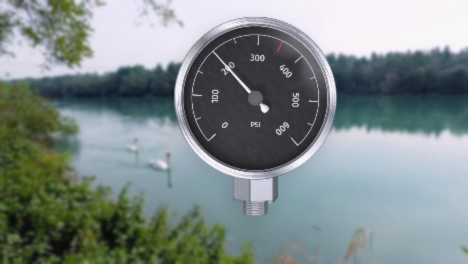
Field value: {"value": 200, "unit": "psi"}
